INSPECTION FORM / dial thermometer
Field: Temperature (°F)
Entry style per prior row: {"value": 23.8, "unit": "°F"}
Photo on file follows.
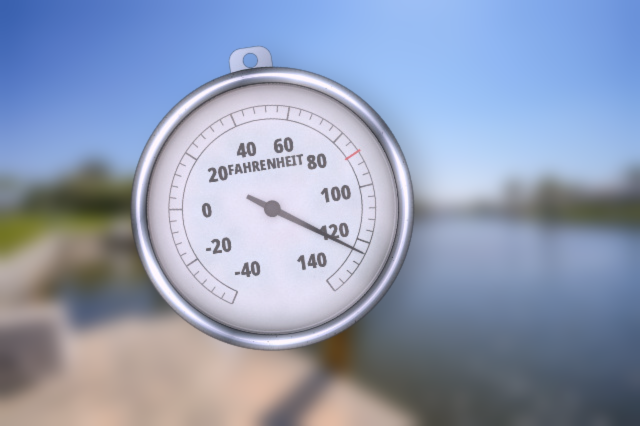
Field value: {"value": 124, "unit": "°F"}
